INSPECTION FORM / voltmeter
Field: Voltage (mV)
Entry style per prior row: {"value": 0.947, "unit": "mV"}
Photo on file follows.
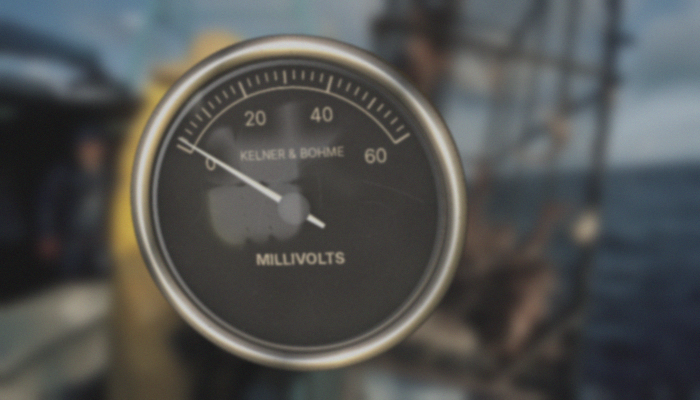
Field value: {"value": 2, "unit": "mV"}
